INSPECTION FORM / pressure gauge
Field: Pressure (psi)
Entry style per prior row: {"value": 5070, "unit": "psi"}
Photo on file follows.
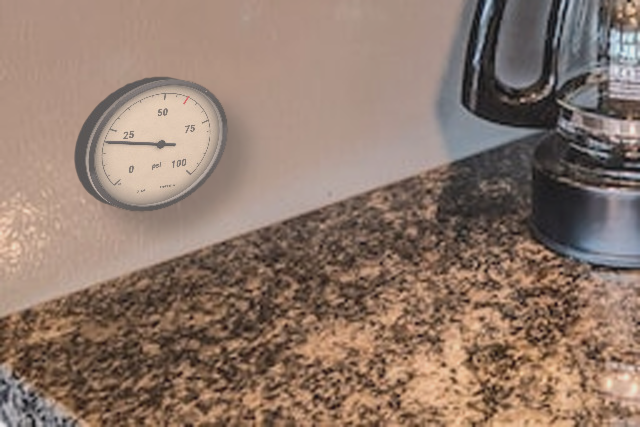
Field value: {"value": 20, "unit": "psi"}
